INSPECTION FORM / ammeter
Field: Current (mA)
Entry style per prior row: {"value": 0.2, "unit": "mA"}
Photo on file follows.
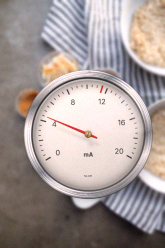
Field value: {"value": 4.5, "unit": "mA"}
